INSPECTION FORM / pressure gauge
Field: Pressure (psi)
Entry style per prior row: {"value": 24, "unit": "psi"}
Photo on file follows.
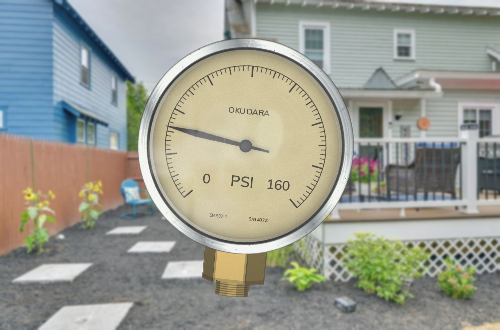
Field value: {"value": 32, "unit": "psi"}
